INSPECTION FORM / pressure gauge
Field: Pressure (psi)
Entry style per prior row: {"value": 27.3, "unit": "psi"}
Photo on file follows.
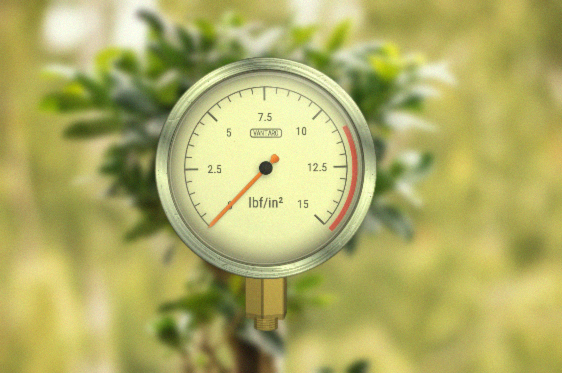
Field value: {"value": 0, "unit": "psi"}
